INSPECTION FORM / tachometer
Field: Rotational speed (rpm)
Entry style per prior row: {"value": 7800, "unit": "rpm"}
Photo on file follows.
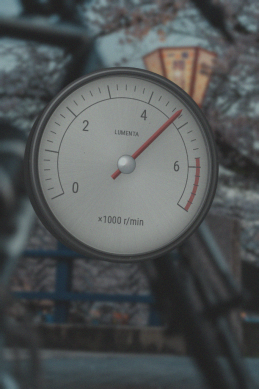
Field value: {"value": 4700, "unit": "rpm"}
